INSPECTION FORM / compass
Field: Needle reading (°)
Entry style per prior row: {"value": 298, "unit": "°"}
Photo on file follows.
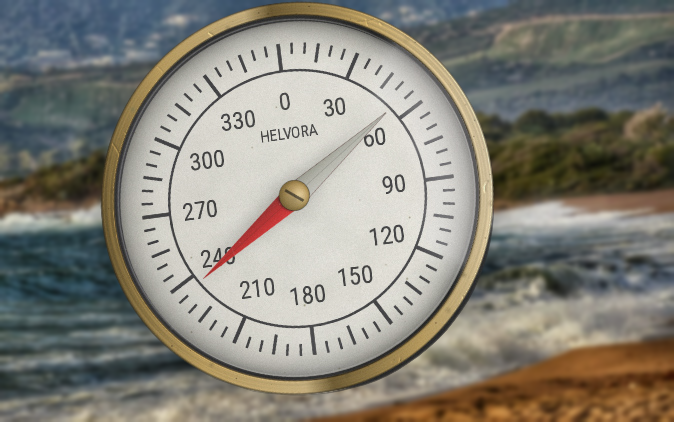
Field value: {"value": 235, "unit": "°"}
